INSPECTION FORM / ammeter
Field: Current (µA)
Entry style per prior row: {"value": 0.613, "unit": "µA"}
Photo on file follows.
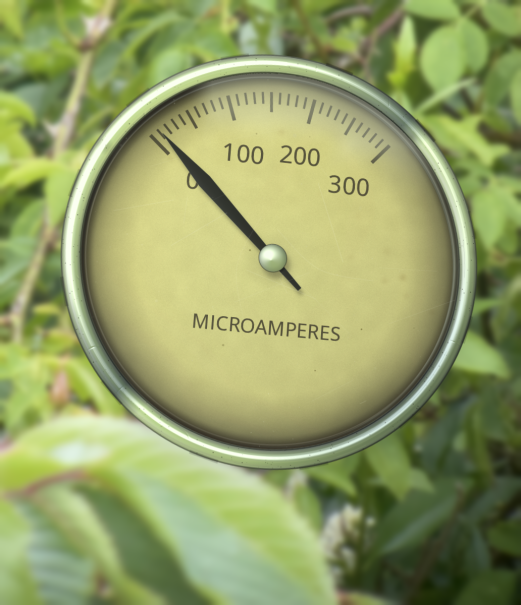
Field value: {"value": 10, "unit": "µA"}
